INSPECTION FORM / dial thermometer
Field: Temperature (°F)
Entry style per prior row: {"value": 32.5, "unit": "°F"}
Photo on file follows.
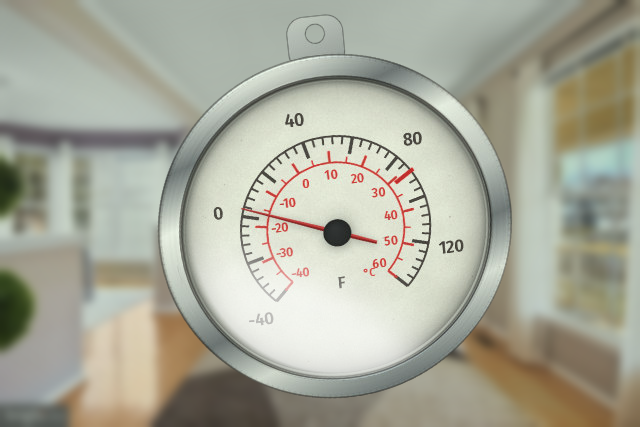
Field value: {"value": 4, "unit": "°F"}
